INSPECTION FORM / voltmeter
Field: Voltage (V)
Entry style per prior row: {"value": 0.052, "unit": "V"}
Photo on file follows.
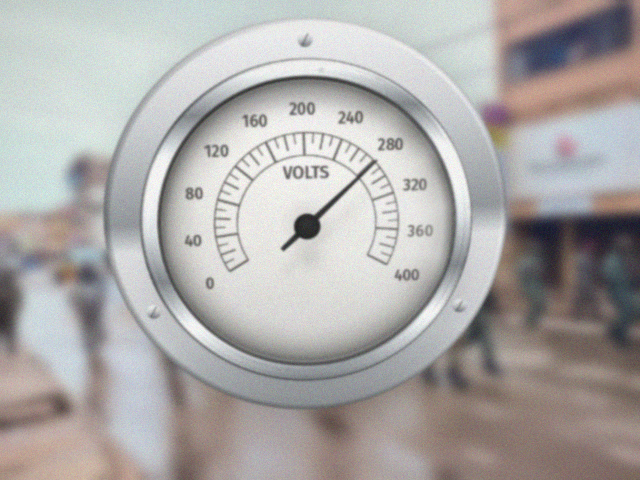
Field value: {"value": 280, "unit": "V"}
